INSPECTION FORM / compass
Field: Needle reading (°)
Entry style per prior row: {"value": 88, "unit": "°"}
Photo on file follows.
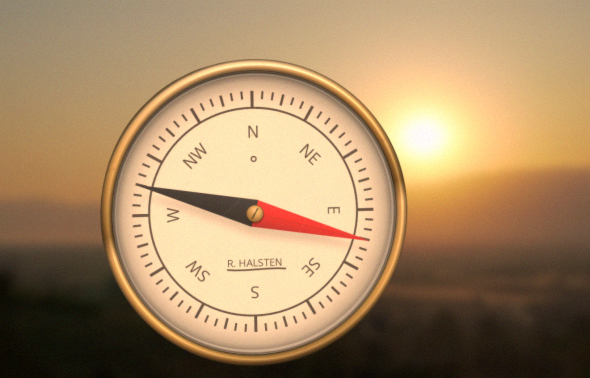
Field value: {"value": 105, "unit": "°"}
